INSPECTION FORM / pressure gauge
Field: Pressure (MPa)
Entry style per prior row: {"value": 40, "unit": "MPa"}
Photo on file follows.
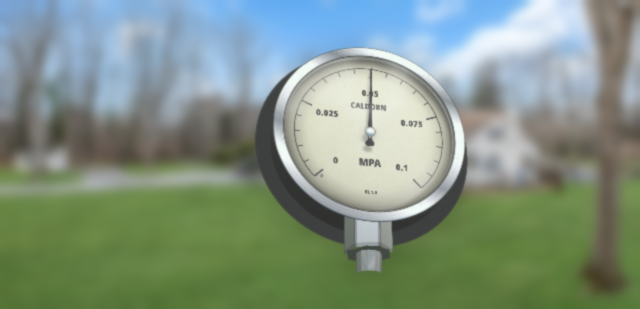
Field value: {"value": 0.05, "unit": "MPa"}
